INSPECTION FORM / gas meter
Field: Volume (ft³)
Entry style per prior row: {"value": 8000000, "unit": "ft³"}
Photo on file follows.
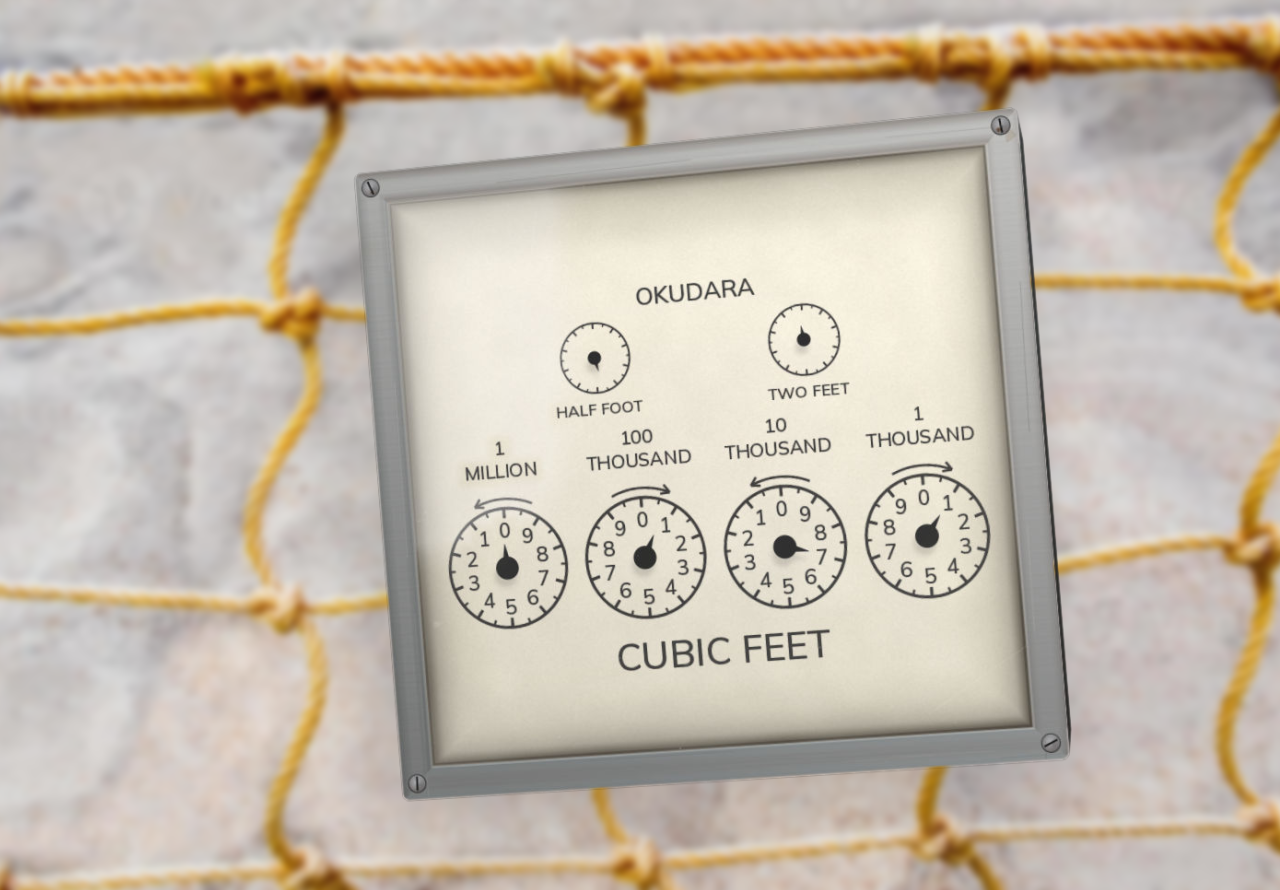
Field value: {"value": 7100, "unit": "ft³"}
